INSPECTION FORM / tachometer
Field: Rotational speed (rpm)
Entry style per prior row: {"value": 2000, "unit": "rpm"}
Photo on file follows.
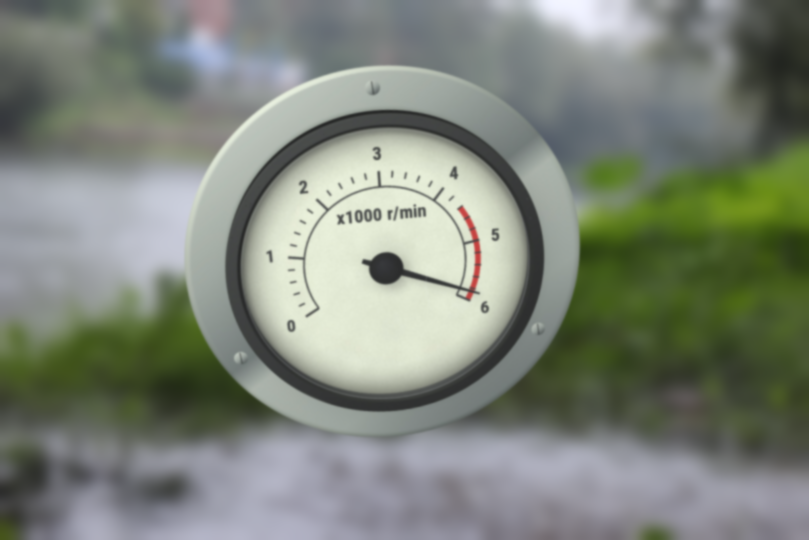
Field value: {"value": 5800, "unit": "rpm"}
